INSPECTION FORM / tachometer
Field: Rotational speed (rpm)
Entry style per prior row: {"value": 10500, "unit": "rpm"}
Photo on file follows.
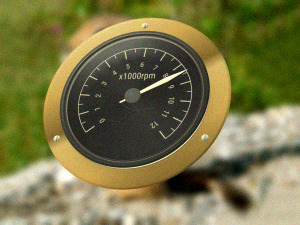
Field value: {"value": 8500, "unit": "rpm"}
